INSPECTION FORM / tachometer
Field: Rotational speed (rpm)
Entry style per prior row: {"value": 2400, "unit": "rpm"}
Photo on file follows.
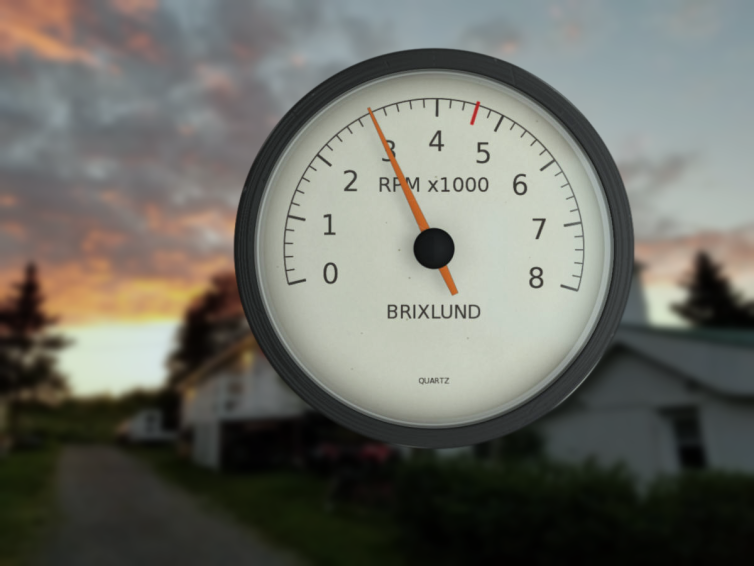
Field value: {"value": 3000, "unit": "rpm"}
